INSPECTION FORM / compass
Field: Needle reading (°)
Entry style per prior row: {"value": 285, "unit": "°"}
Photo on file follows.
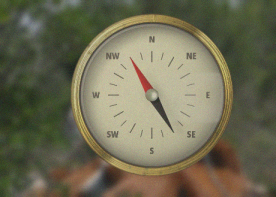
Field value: {"value": 330, "unit": "°"}
